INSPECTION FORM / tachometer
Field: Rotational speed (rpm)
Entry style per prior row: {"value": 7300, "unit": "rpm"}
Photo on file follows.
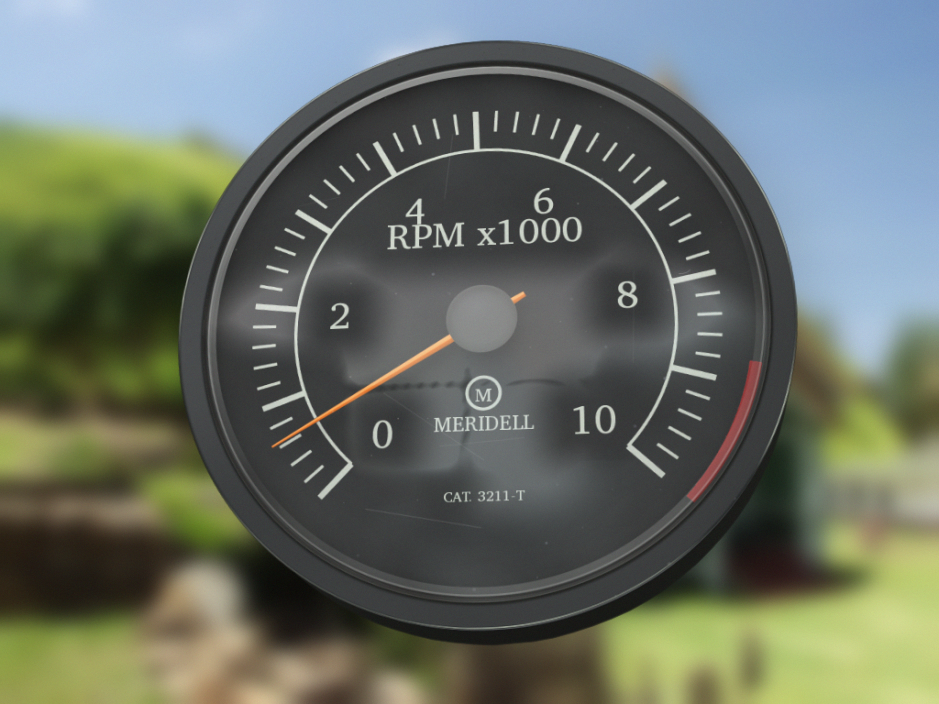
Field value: {"value": 600, "unit": "rpm"}
